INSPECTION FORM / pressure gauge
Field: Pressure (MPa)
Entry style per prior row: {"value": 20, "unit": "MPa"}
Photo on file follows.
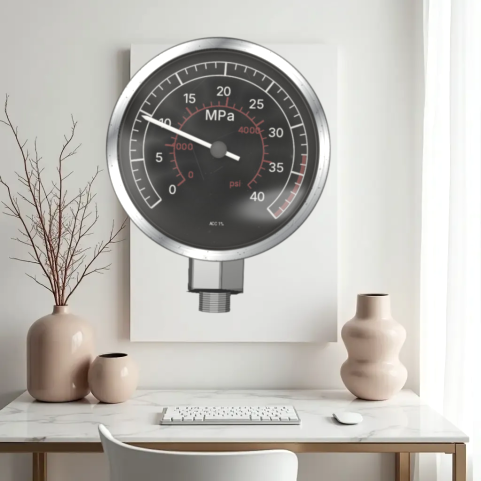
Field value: {"value": 9.5, "unit": "MPa"}
